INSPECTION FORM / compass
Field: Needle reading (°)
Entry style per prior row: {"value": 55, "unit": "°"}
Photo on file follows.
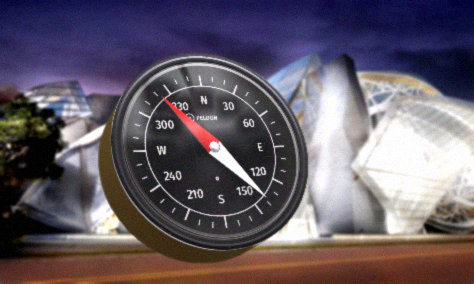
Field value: {"value": 320, "unit": "°"}
